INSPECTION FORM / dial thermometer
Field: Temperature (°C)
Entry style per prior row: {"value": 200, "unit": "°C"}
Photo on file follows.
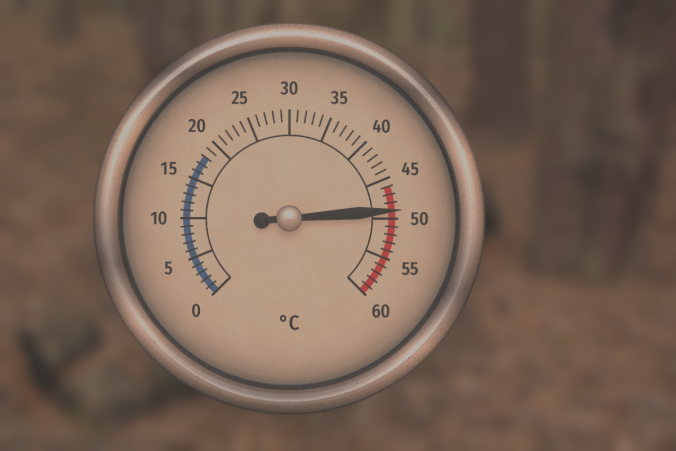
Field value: {"value": 49, "unit": "°C"}
